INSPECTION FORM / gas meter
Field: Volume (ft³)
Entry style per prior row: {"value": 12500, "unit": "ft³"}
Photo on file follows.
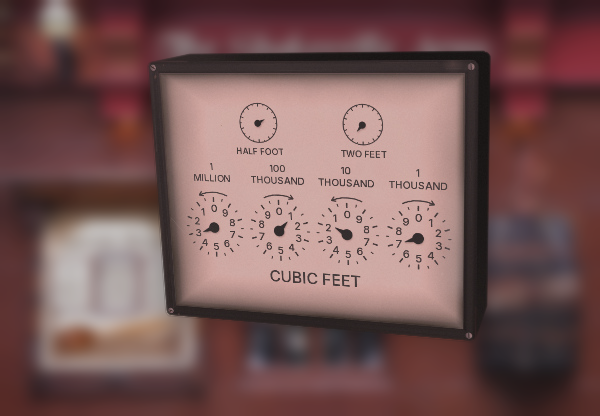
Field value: {"value": 311700, "unit": "ft³"}
